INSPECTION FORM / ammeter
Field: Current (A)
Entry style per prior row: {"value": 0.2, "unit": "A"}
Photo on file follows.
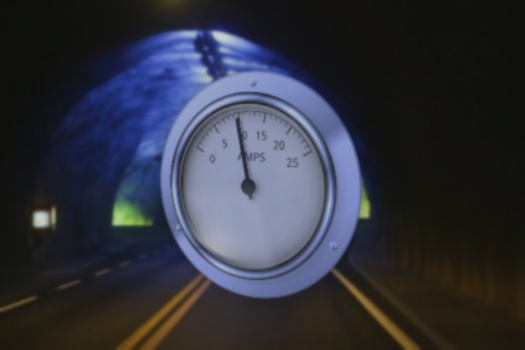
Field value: {"value": 10, "unit": "A"}
